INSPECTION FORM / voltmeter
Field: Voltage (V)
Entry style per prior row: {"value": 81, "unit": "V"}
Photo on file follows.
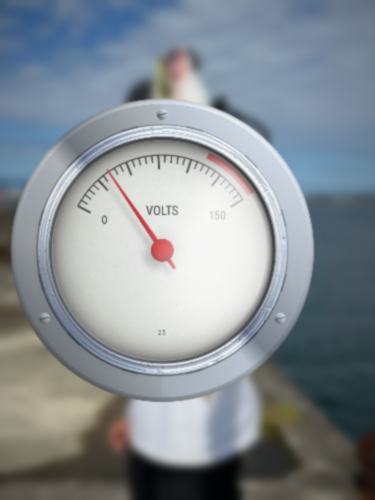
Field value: {"value": 35, "unit": "V"}
